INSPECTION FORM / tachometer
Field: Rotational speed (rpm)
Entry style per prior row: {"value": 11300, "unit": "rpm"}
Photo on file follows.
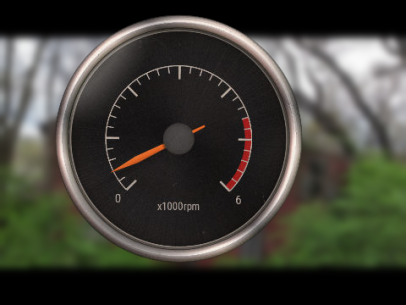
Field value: {"value": 400, "unit": "rpm"}
